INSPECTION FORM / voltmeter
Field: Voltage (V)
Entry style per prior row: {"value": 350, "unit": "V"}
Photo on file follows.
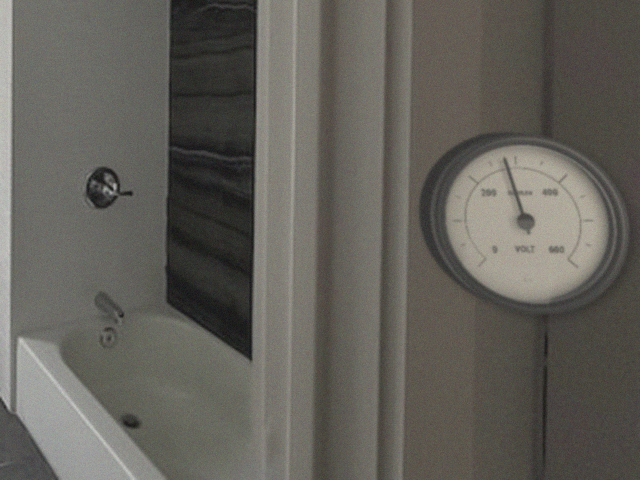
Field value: {"value": 275, "unit": "V"}
